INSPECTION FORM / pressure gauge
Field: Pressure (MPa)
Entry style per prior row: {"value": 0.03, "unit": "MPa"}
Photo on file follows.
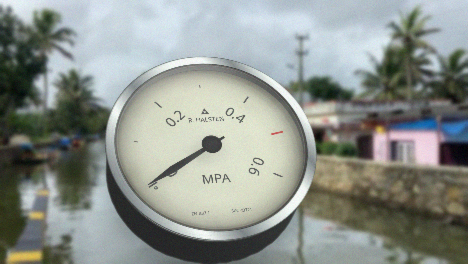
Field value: {"value": 0, "unit": "MPa"}
